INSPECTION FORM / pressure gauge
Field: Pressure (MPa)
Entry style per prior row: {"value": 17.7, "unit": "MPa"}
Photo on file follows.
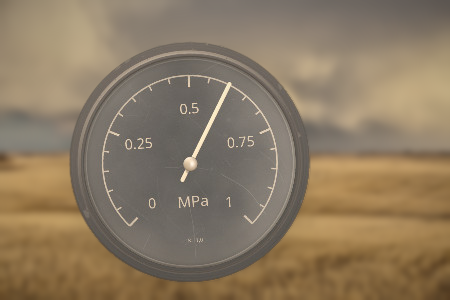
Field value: {"value": 0.6, "unit": "MPa"}
